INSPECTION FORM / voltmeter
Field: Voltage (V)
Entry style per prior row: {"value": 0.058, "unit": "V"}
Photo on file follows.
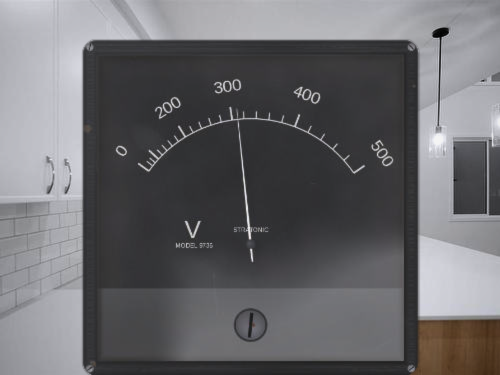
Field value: {"value": 310, "unit": "V"}
